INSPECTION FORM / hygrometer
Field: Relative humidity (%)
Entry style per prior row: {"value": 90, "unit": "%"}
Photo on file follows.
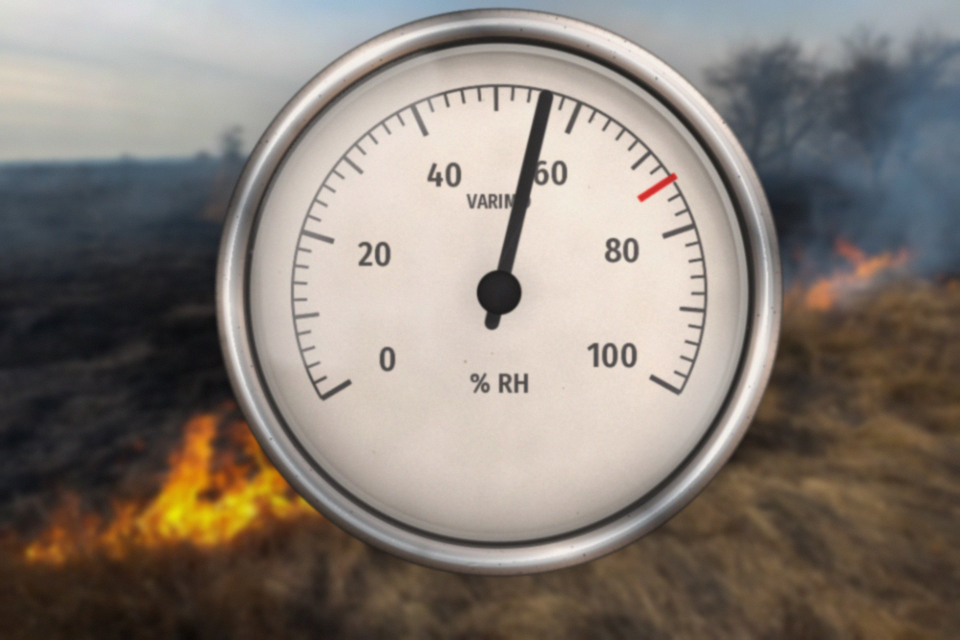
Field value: {"value": 56, "unit": "%"}
